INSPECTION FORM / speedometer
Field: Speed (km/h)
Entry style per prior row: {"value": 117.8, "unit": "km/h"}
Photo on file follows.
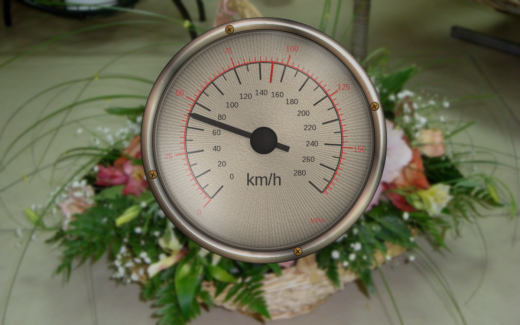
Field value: {"value": 70, "unit": "km/h"}
